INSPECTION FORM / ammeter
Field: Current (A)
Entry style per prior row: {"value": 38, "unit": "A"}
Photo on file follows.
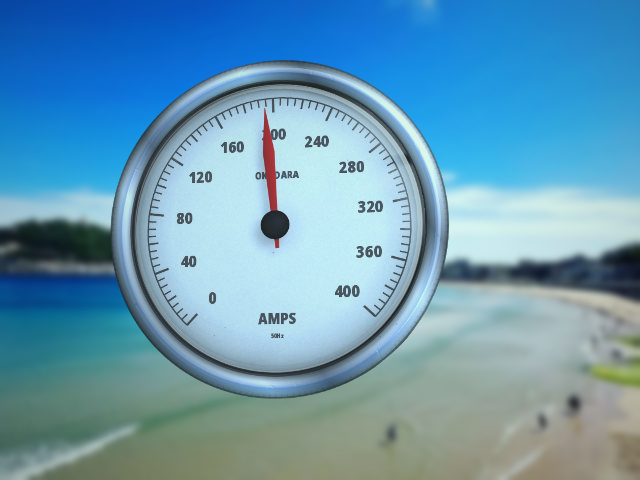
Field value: {"value": 195, "unit": "A"}
